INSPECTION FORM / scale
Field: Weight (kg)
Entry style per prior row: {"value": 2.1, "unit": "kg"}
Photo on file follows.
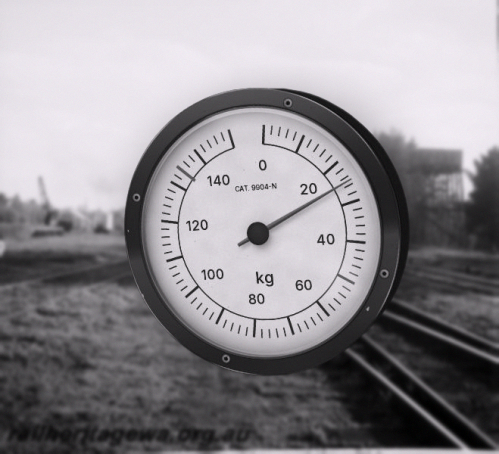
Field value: {"value": 25, "unit": "kg"}
